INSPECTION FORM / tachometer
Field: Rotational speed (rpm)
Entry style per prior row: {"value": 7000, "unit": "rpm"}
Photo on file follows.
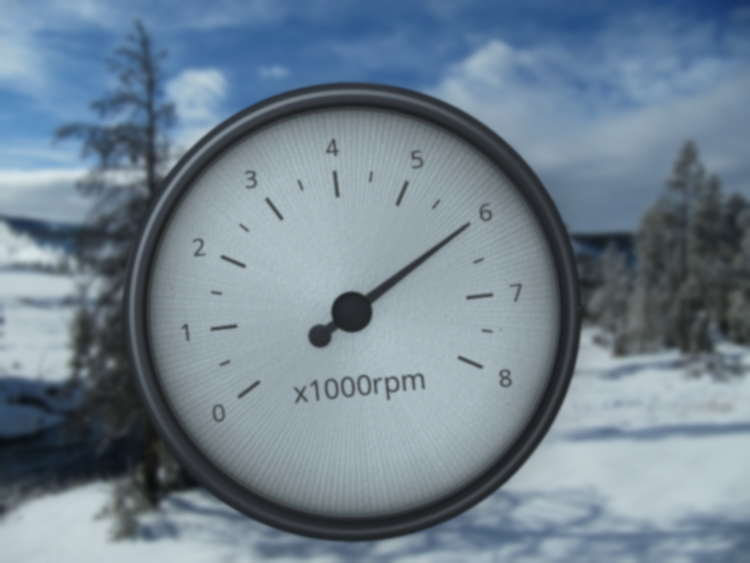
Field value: {"value": 6000, "unit": "rpm"}
